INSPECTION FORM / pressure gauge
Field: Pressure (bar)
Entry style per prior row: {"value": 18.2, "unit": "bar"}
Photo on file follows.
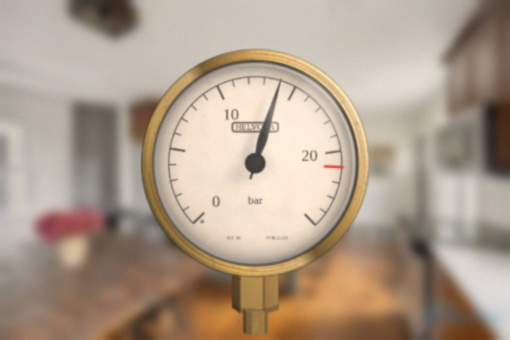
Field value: {"value": 14, "unit": "bar"}
